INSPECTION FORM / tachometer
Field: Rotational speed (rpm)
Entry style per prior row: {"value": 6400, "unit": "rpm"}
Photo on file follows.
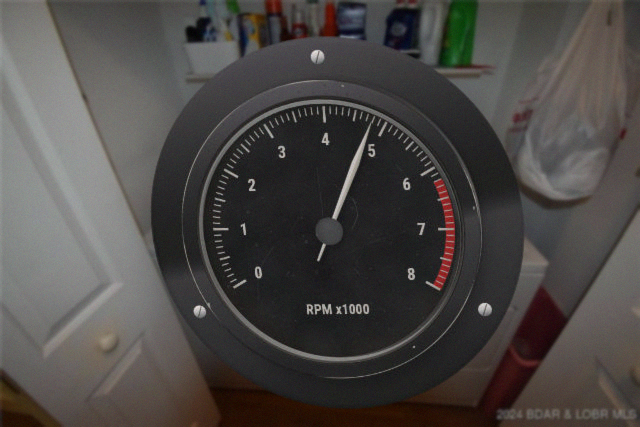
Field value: {"value": 4800, "unit": "rpm"}
